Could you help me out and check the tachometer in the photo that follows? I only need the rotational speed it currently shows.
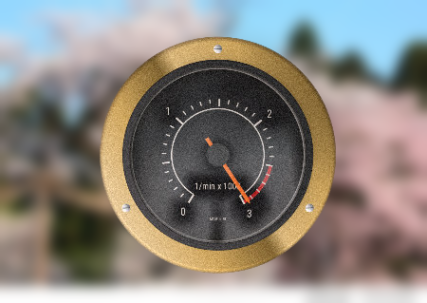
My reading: 2950 rpm
